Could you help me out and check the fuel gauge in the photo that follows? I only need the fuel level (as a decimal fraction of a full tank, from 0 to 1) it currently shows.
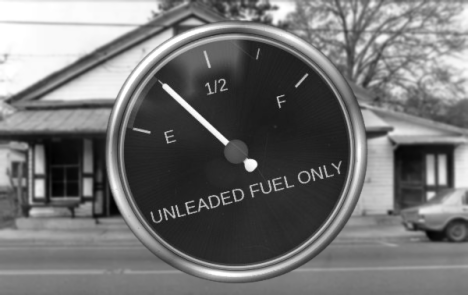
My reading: 0.25
